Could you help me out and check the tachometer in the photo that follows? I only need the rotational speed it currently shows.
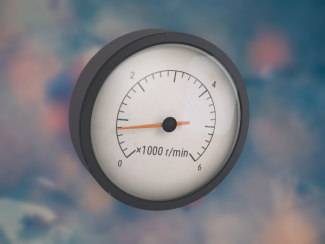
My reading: 800 rpm
